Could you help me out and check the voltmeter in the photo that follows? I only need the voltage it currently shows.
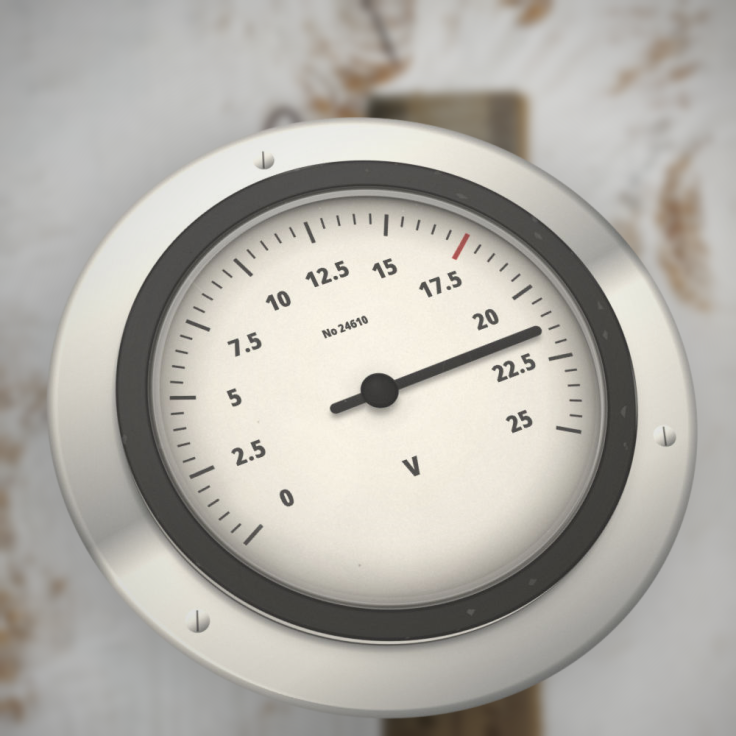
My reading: 21.5 V
